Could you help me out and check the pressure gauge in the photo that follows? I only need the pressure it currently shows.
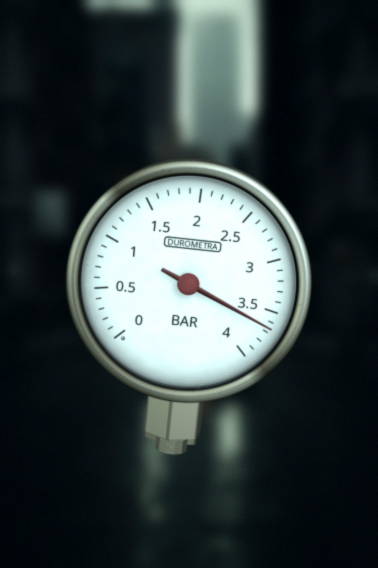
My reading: 3.65 bar
